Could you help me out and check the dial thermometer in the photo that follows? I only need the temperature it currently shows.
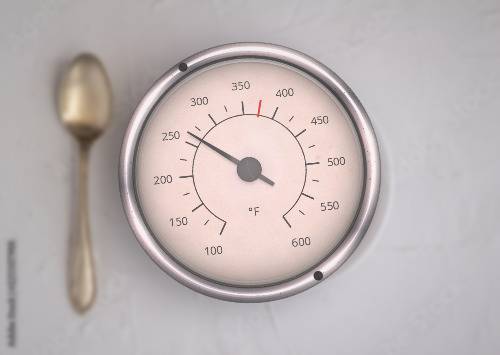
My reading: 262.5 °F
